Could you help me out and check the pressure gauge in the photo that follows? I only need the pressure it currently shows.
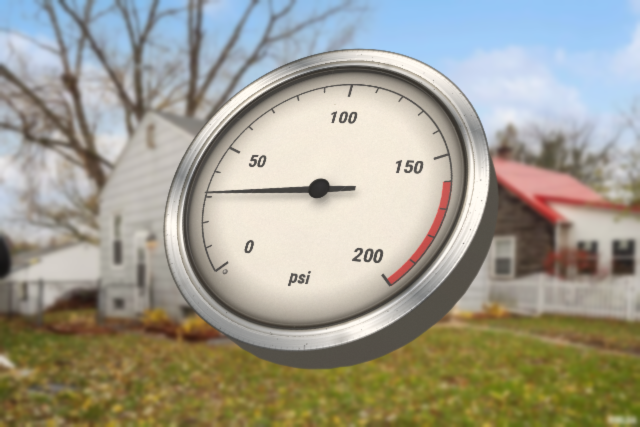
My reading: 30 psi
